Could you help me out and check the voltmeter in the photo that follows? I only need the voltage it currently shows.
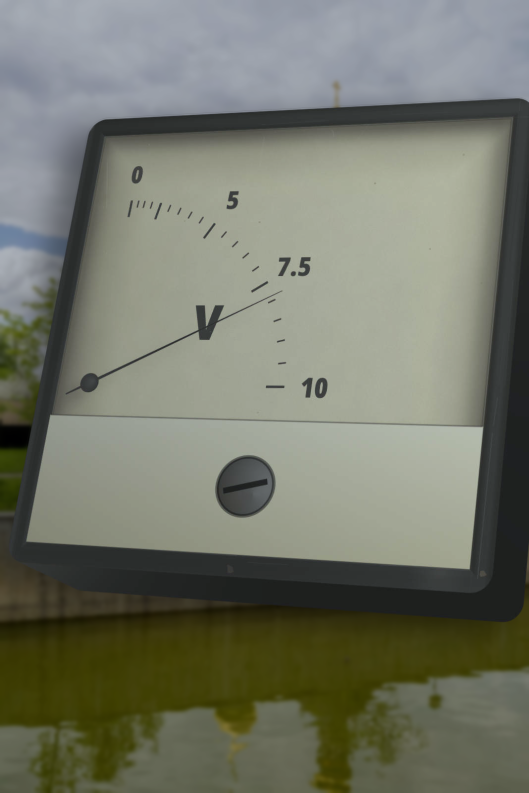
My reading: 8 V
